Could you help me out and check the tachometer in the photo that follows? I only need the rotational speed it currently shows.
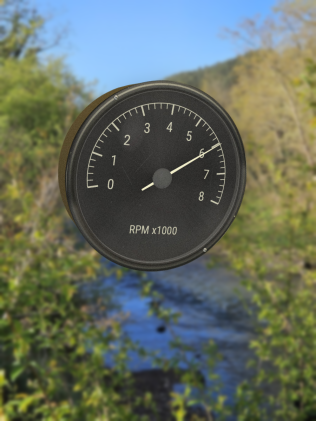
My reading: 6000 rpm
